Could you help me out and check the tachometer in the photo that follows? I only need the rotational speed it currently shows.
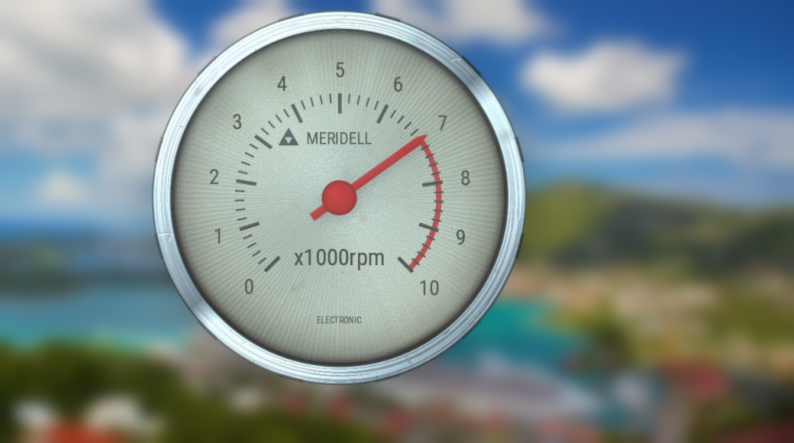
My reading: 7000 rpm
